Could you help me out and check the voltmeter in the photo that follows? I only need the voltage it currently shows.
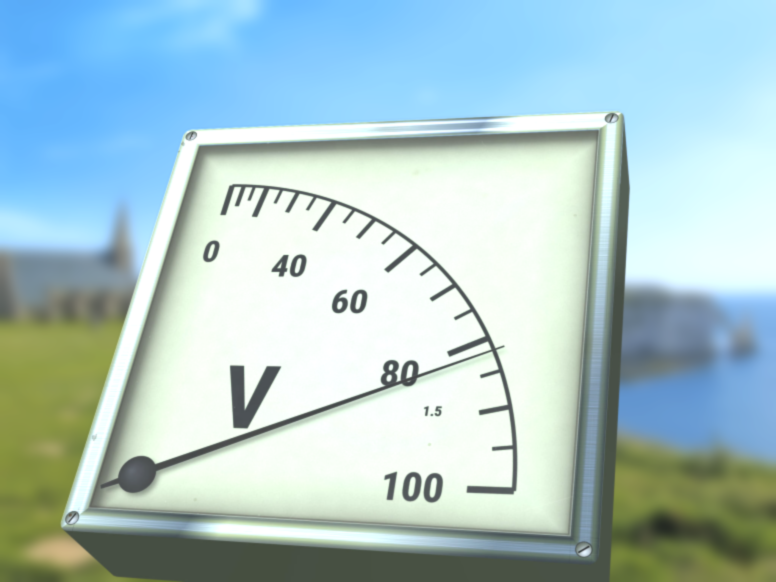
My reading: 82.5 V
